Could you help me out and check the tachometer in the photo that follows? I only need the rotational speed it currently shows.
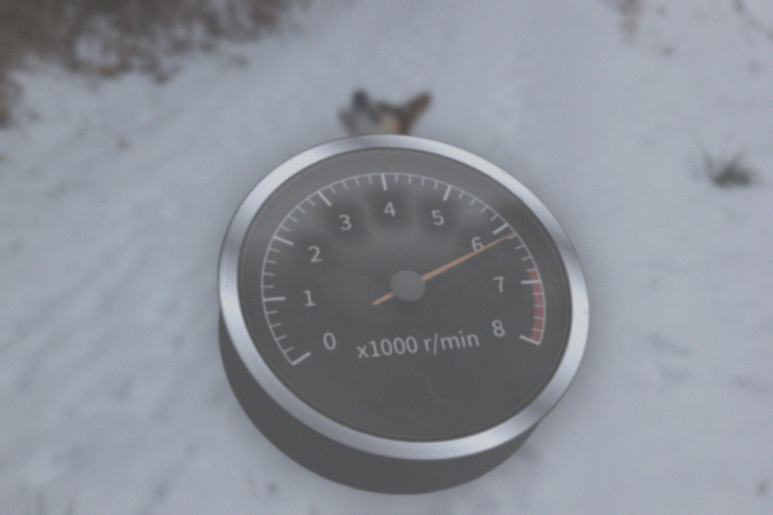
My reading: 6200 rpm
